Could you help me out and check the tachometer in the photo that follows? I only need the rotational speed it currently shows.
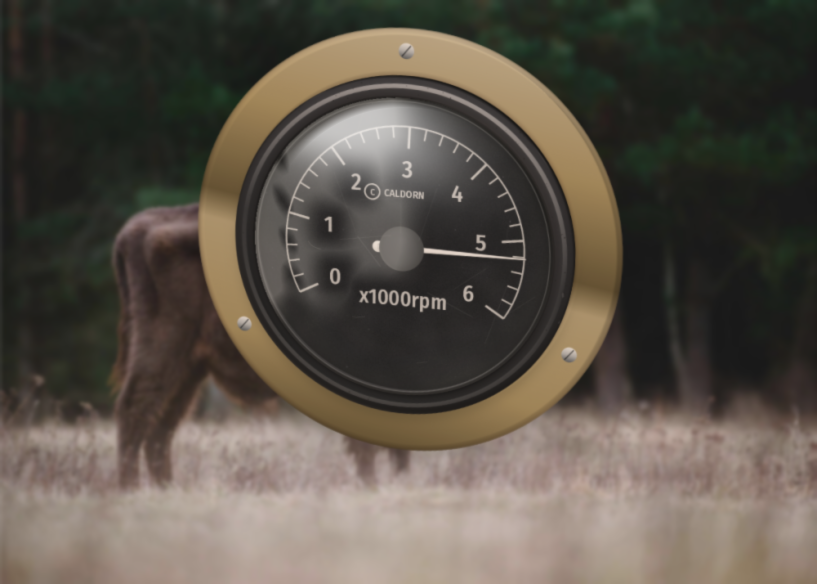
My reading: 5200 rpm
